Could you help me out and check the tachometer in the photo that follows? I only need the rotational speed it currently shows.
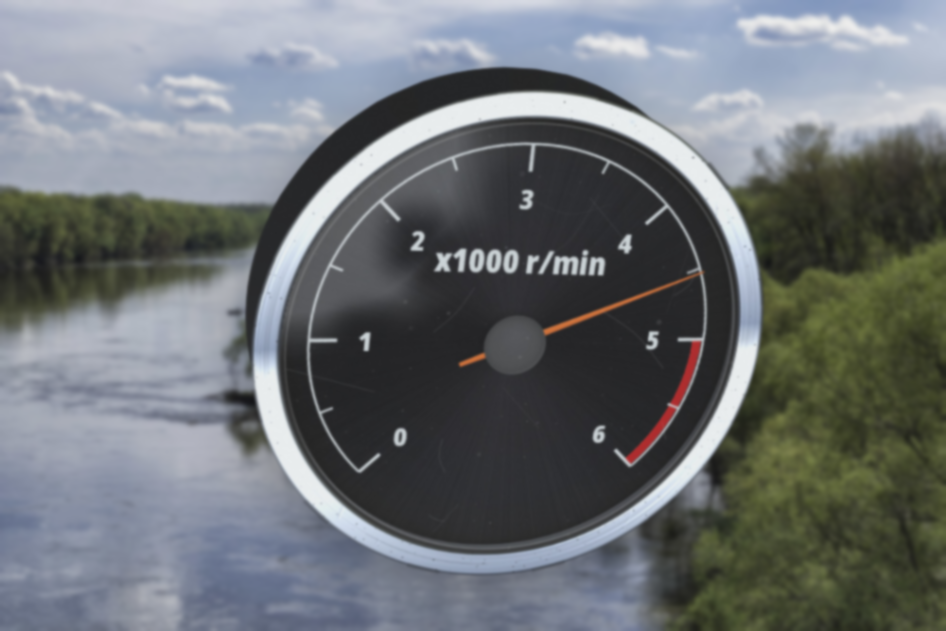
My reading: 4500 rpm
